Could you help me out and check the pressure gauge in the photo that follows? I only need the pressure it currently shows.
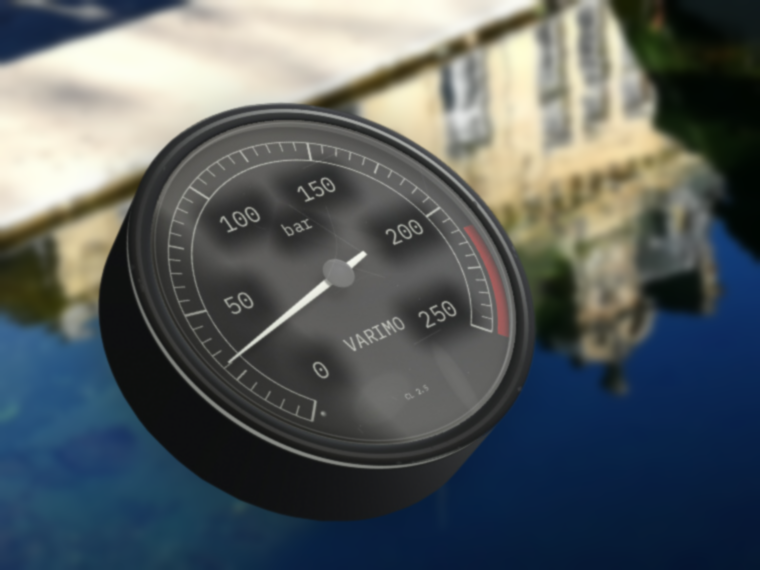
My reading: 30 bar
